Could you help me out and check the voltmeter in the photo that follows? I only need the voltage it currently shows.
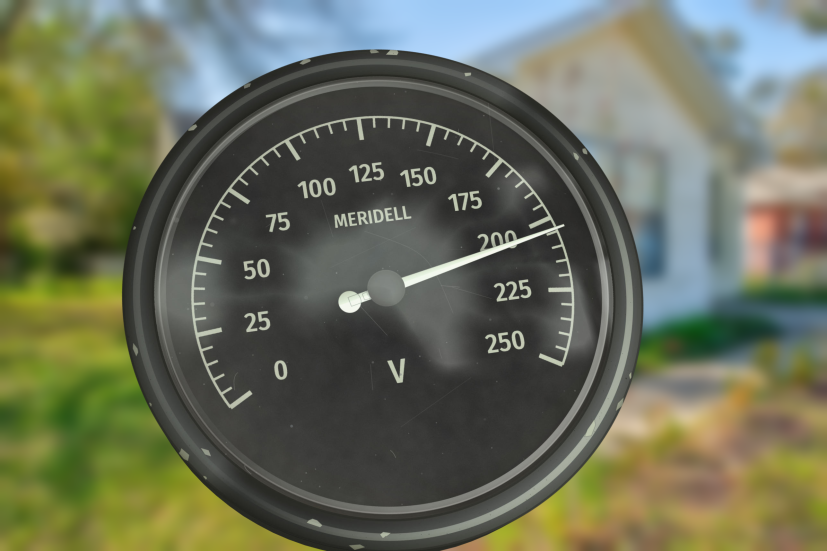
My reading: 205 V
